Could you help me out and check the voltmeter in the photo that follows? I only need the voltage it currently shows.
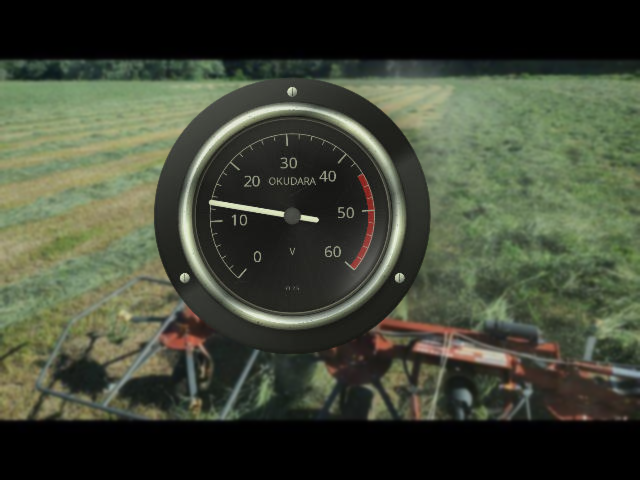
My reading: 13 V
